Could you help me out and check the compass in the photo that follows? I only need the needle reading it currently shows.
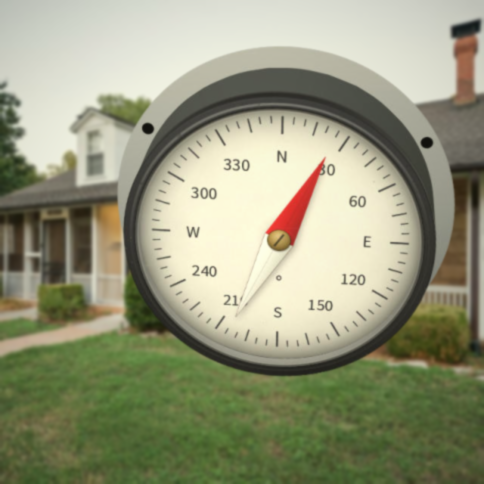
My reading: 25 °
